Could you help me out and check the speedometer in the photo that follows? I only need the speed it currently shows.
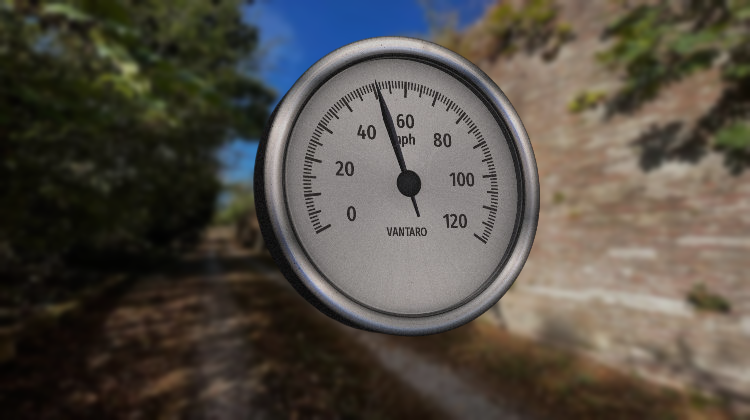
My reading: 50 mph
